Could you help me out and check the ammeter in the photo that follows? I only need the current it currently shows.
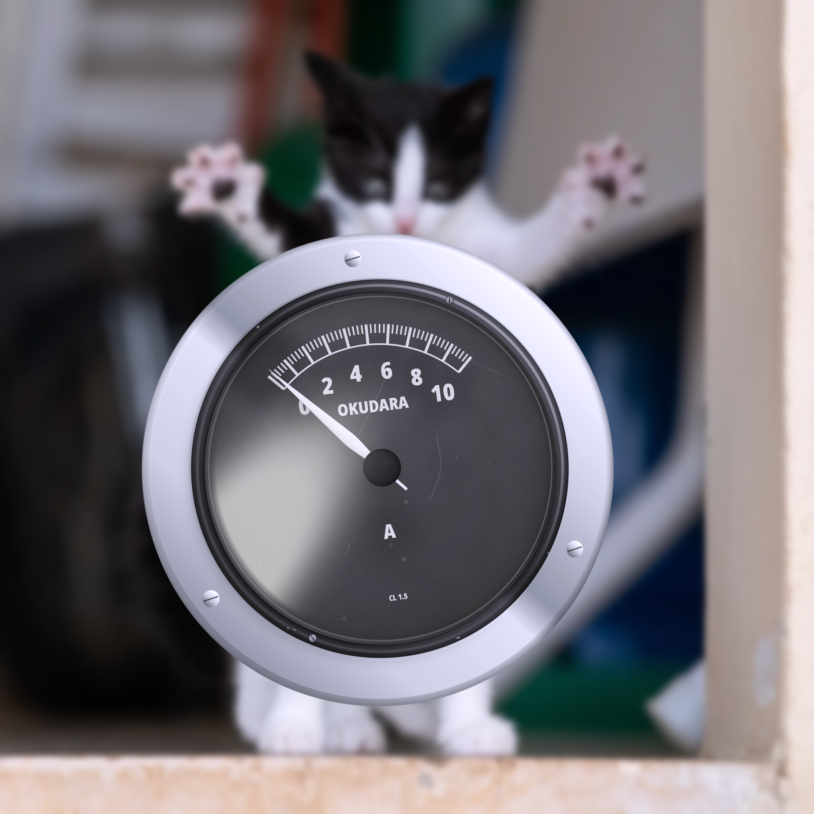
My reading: 0.2 A
